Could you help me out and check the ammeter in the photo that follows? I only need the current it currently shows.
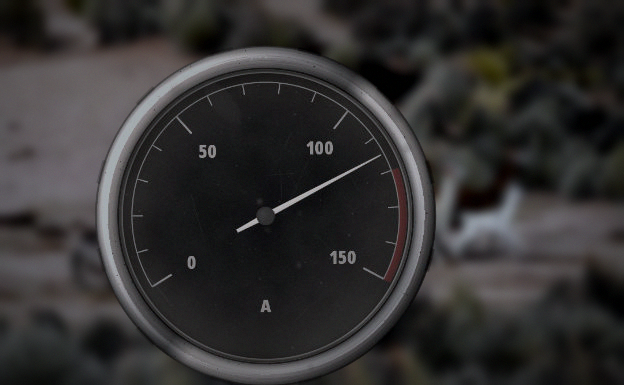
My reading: 115 A
